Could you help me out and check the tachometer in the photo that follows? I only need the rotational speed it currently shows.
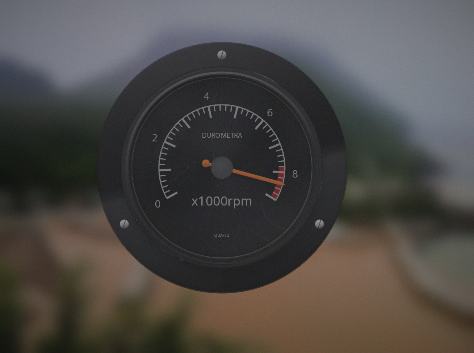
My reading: 8400 rpm
